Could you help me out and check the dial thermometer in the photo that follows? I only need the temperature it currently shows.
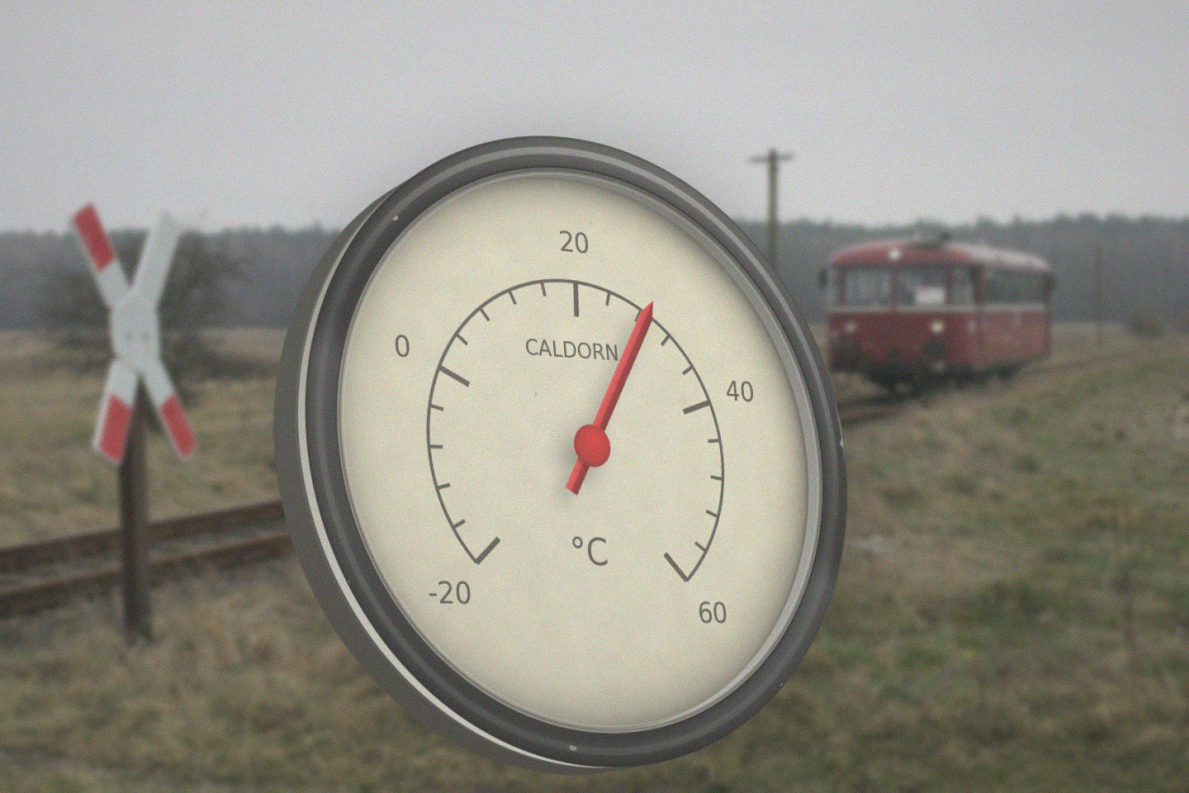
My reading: 28 °C
